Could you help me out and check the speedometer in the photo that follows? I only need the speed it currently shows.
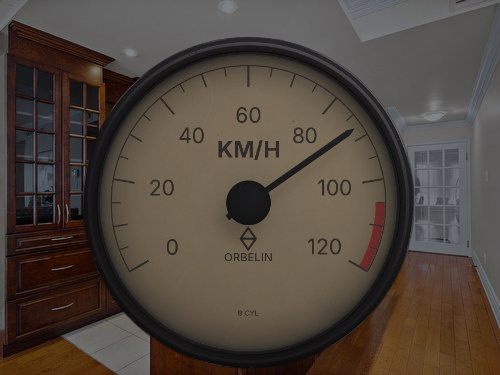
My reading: 87.5 km/h
